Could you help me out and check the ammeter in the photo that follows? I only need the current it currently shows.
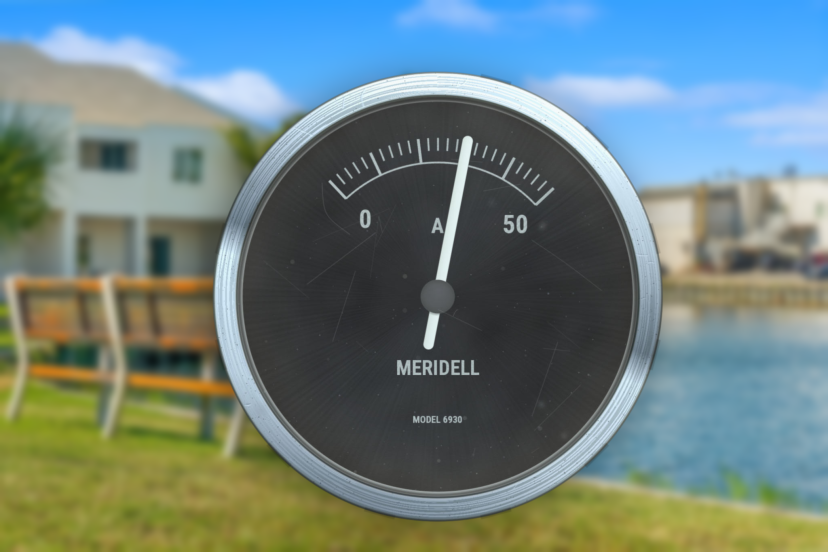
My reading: 30 A
